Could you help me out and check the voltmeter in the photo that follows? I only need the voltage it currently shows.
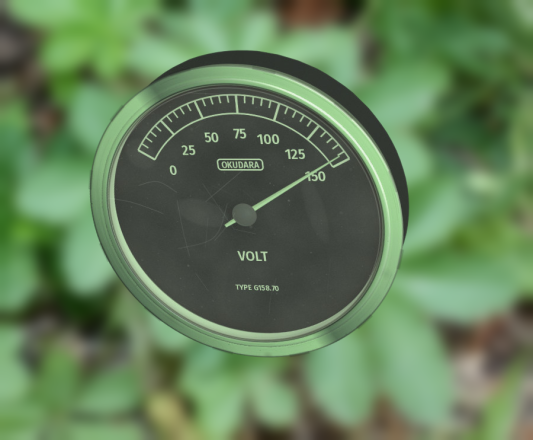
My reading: 145 V
